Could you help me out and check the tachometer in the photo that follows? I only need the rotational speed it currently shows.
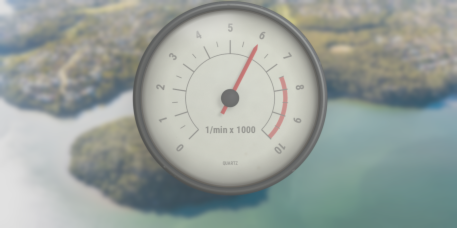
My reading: 6000 rpm
